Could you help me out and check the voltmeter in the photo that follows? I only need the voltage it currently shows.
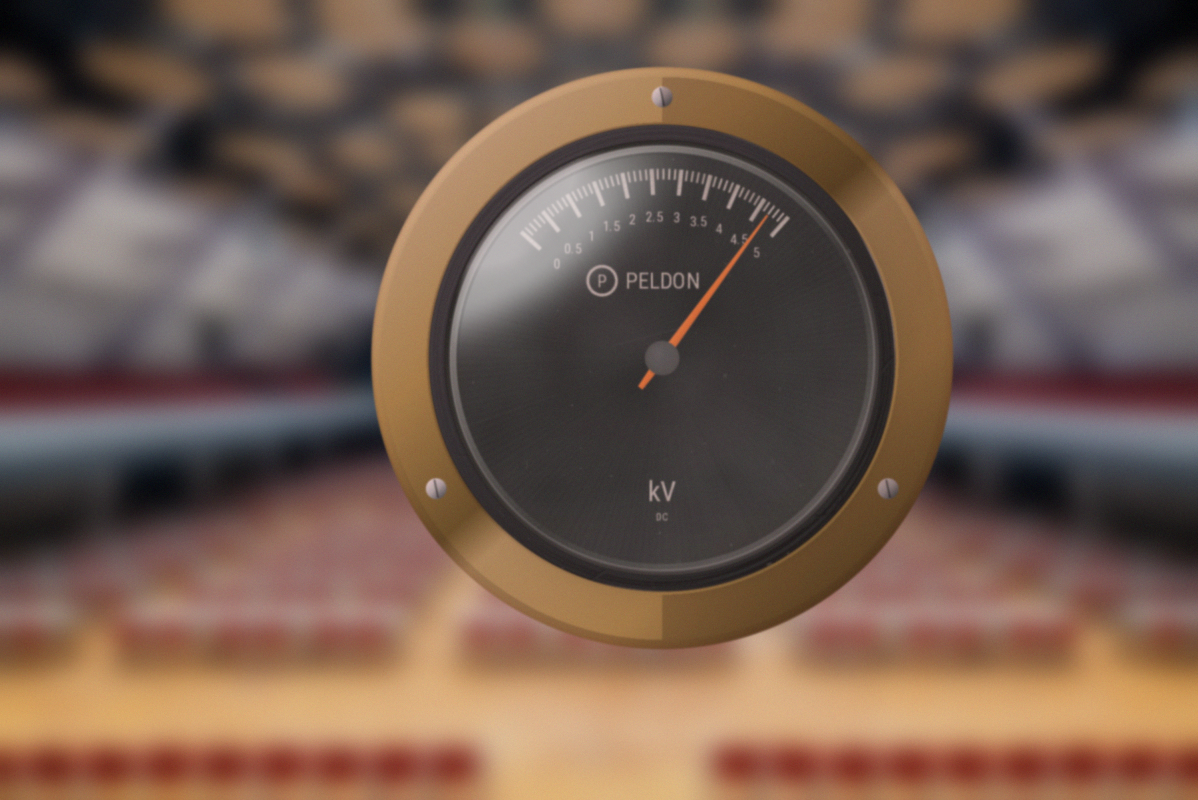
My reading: 4.7 kV
